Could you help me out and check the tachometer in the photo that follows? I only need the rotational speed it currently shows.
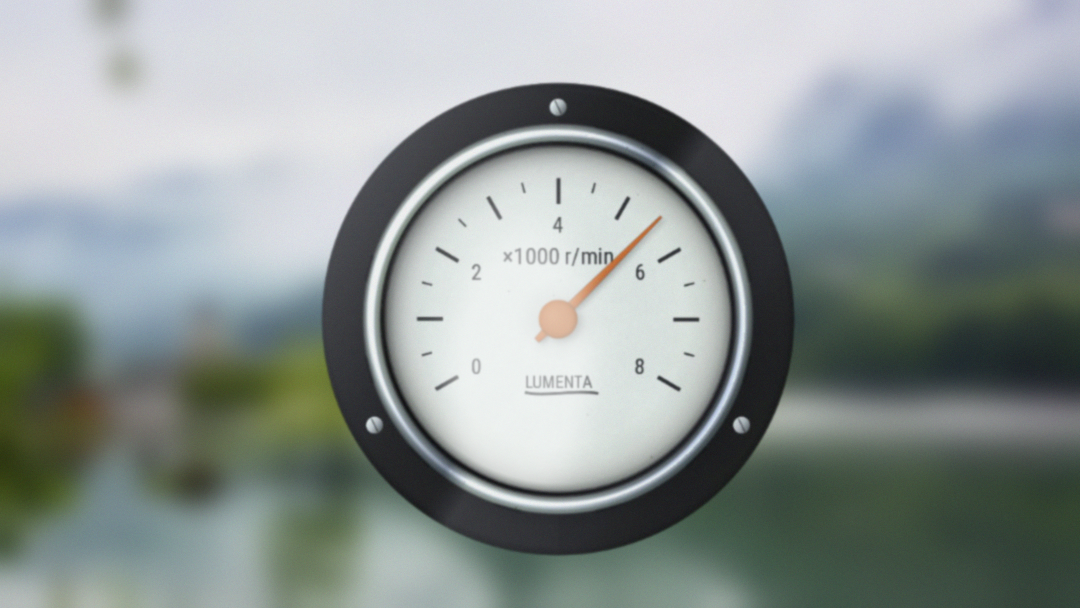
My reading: 5500 rpm
